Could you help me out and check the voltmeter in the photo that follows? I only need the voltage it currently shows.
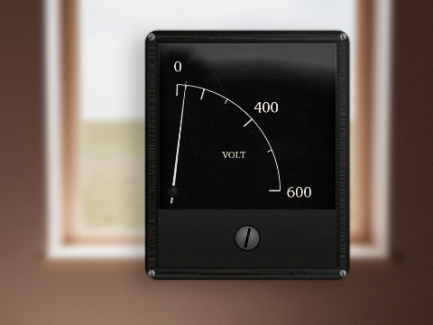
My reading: 100 V
